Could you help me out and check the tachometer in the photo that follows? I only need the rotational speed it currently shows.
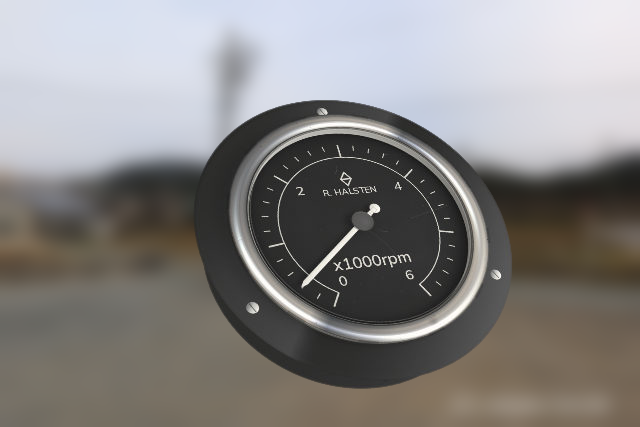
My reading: 400 rpm
